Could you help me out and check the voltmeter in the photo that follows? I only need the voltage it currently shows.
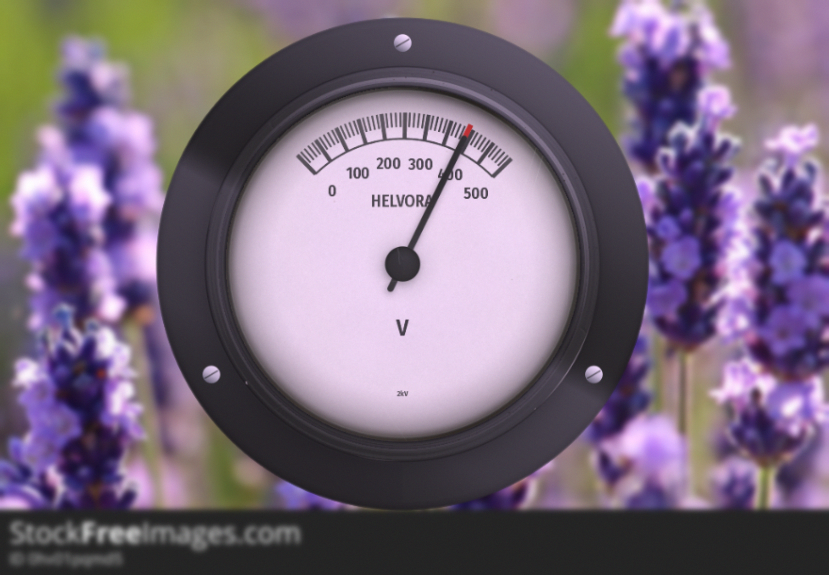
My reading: 390 V
